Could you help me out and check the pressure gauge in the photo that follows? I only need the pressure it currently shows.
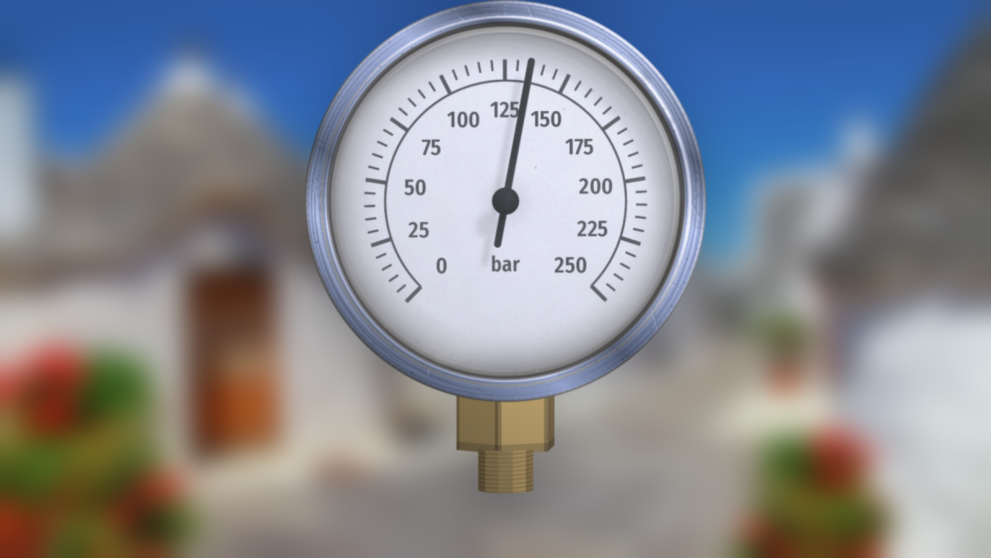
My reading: 135 bar
